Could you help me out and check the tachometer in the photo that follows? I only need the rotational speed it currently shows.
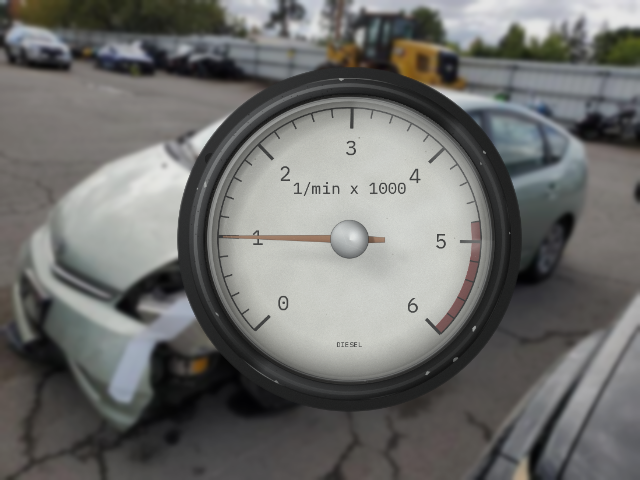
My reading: 1000 rpm
